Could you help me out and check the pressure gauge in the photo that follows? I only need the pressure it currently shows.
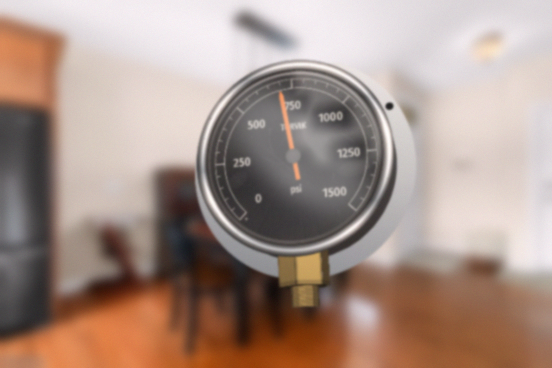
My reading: 700 psi
